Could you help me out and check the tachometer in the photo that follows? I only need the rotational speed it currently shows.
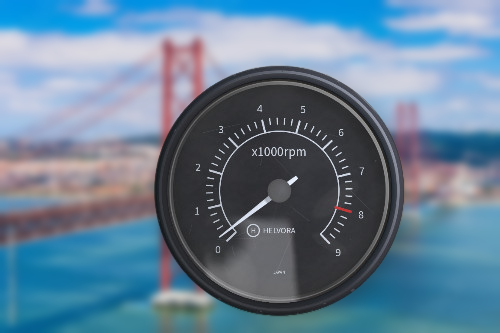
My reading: 200 rpm
